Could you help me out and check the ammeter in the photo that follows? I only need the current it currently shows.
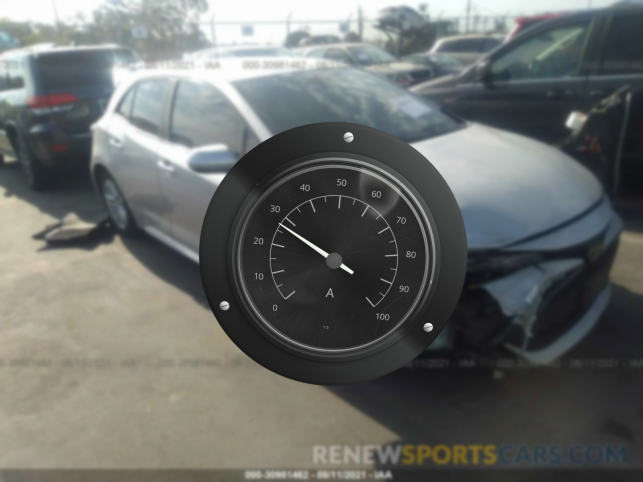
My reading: 27.5 A
